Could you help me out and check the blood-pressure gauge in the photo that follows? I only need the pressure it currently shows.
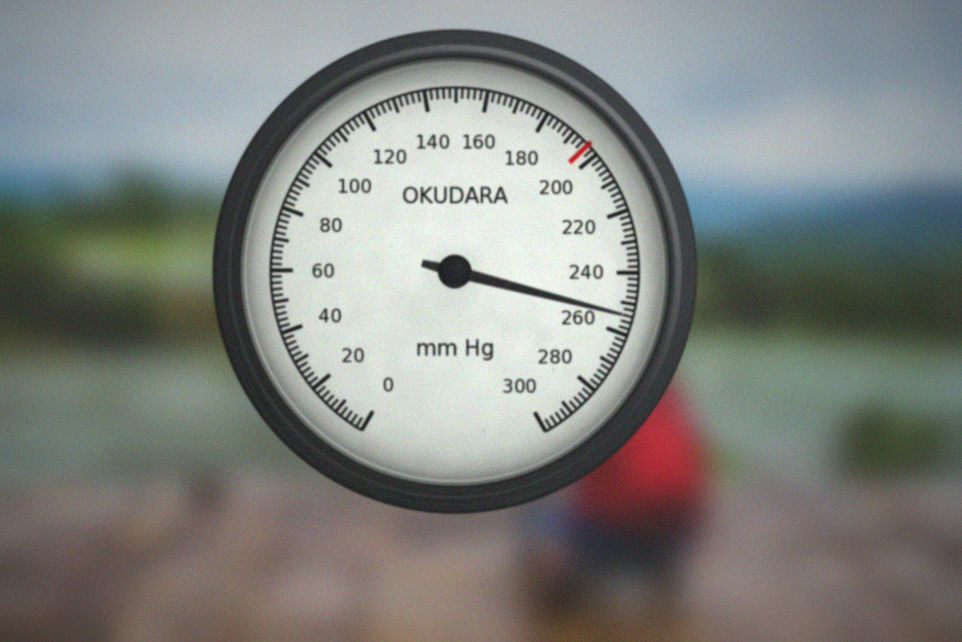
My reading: 254 mmHg
